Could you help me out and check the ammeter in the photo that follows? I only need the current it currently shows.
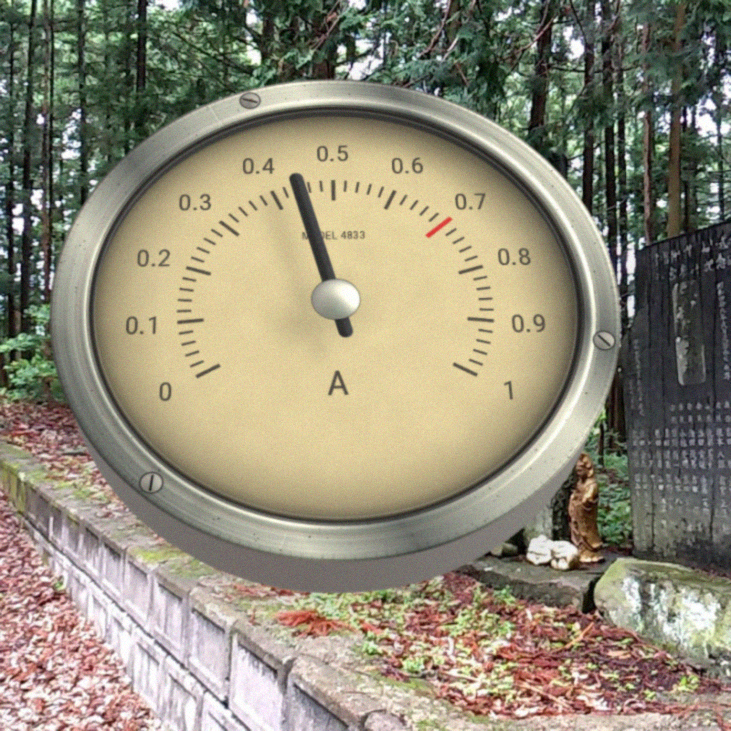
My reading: 0.44 A
